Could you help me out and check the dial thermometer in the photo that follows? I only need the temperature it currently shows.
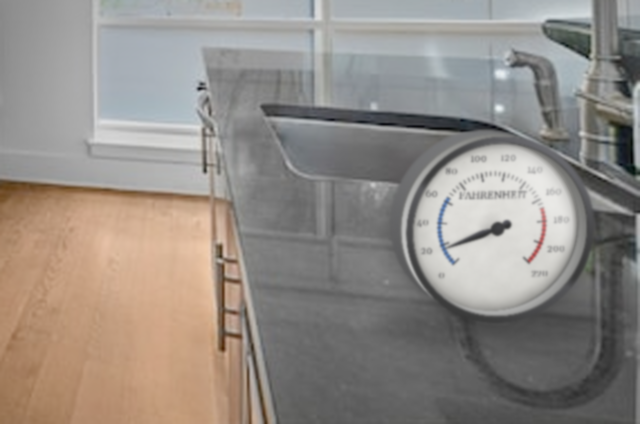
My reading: 20 °F
